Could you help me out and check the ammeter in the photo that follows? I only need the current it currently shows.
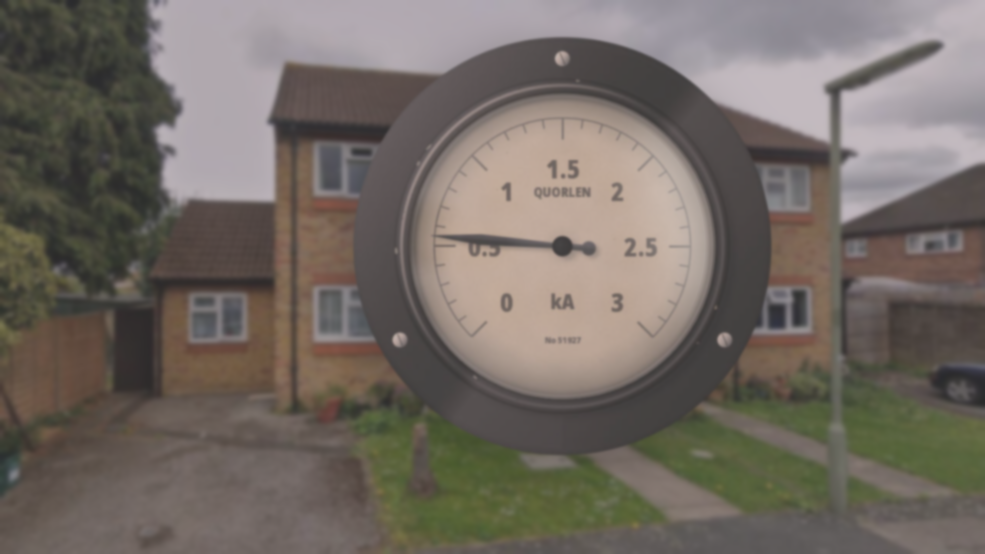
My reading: 0.55 kA
